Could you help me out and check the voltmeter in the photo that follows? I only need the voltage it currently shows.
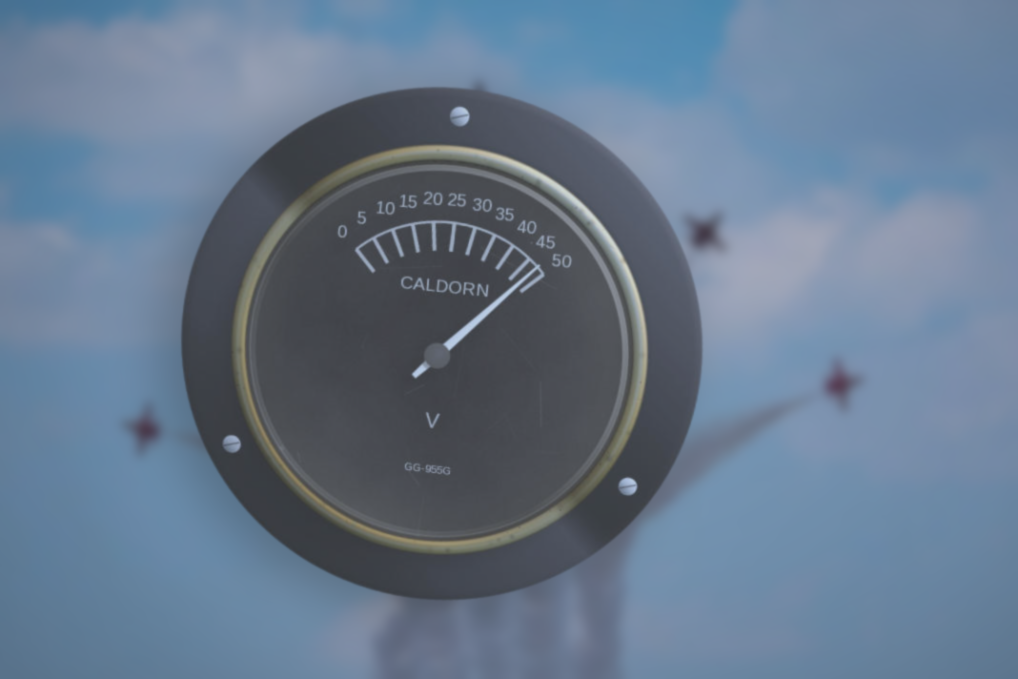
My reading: 47.5 V
